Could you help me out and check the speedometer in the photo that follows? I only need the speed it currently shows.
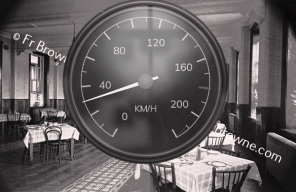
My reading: 30 km/h
